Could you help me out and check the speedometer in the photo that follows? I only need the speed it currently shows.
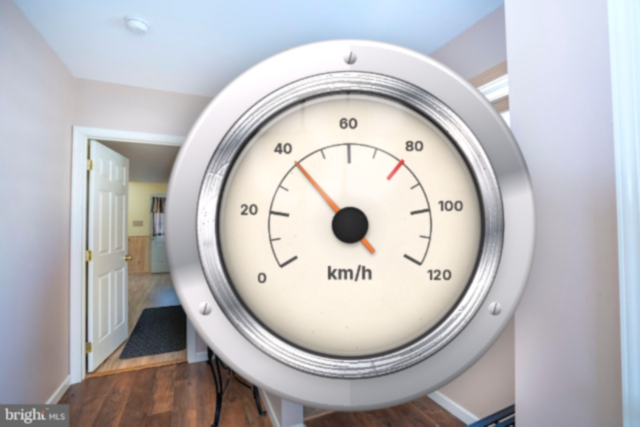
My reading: 40 km/h
